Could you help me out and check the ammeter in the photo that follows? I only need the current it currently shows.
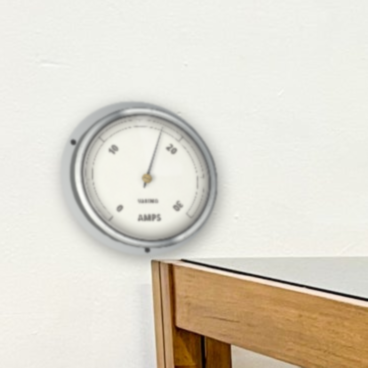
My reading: 17.5 A
